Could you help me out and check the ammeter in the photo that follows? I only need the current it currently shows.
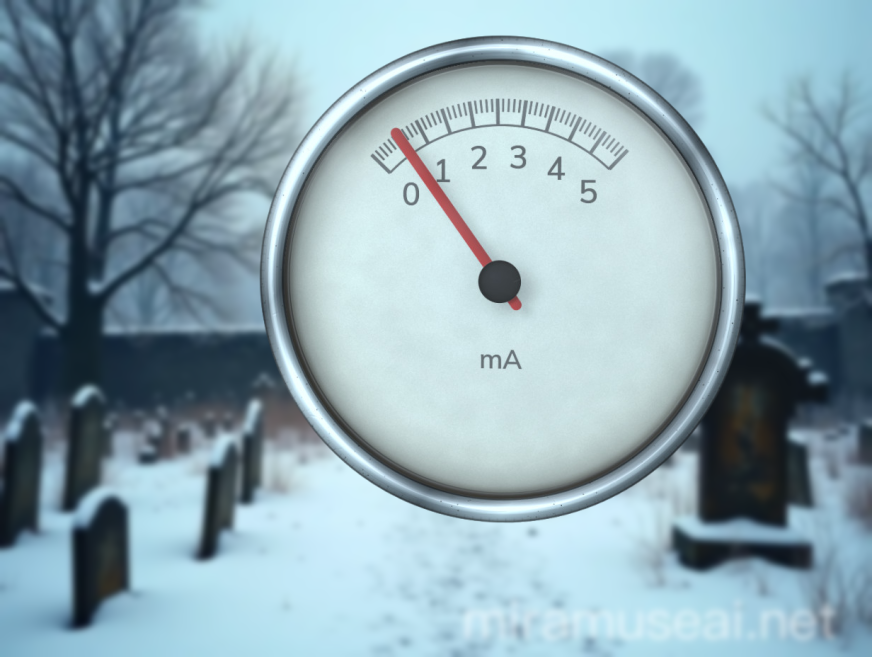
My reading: 0.6 mA
